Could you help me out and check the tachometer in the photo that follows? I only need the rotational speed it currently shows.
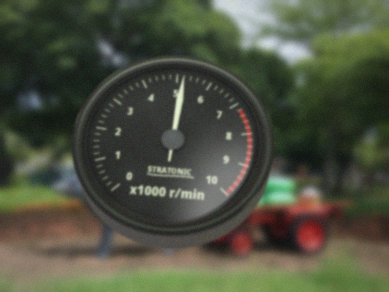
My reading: 5200 rpm
